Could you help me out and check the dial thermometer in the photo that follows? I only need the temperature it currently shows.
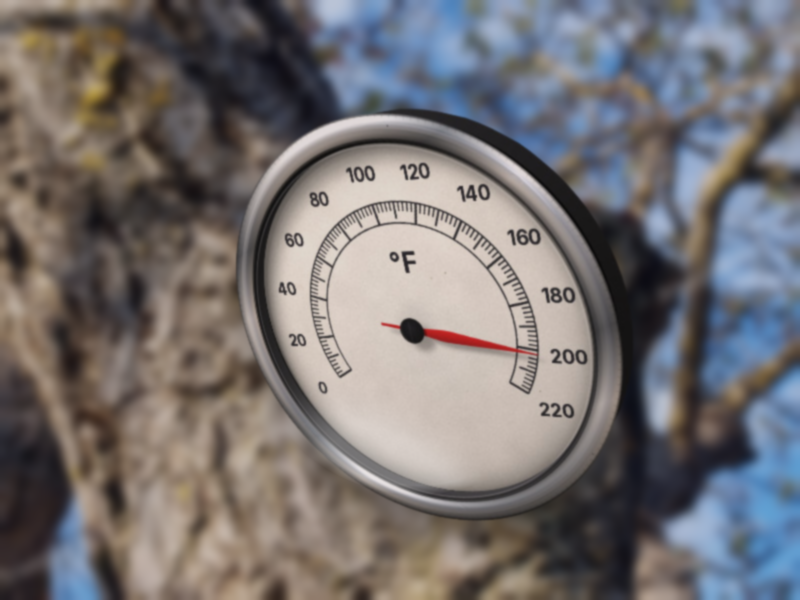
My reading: 200 °F
